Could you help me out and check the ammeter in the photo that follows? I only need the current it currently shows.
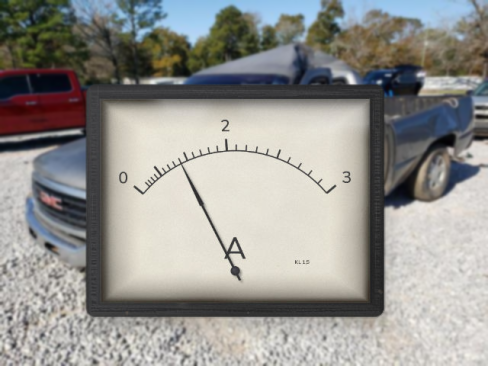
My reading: 1.4 A
